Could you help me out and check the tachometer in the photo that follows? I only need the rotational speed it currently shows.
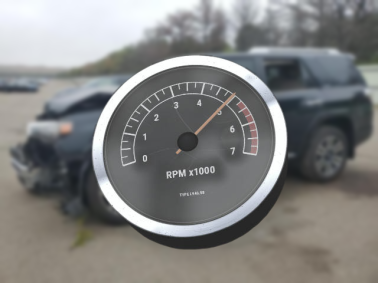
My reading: 5000 rpm
